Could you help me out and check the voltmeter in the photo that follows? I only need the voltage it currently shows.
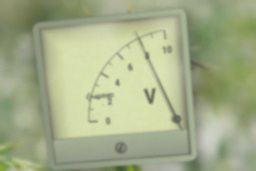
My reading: 8 V
